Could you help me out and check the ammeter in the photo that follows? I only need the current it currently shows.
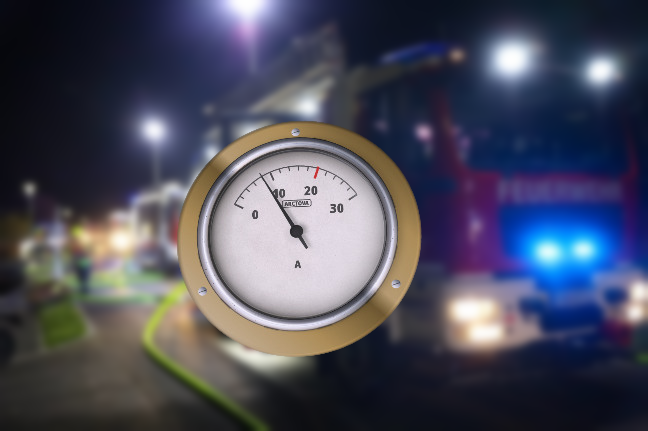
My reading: 8 A
